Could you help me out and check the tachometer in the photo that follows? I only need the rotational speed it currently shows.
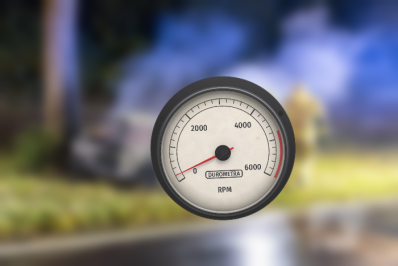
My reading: 200 rpm
